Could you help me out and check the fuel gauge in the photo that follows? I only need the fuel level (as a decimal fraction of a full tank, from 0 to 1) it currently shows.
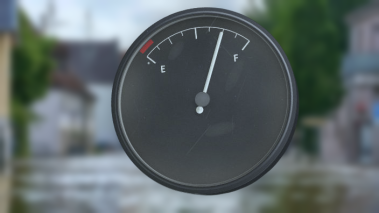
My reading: 0.75
